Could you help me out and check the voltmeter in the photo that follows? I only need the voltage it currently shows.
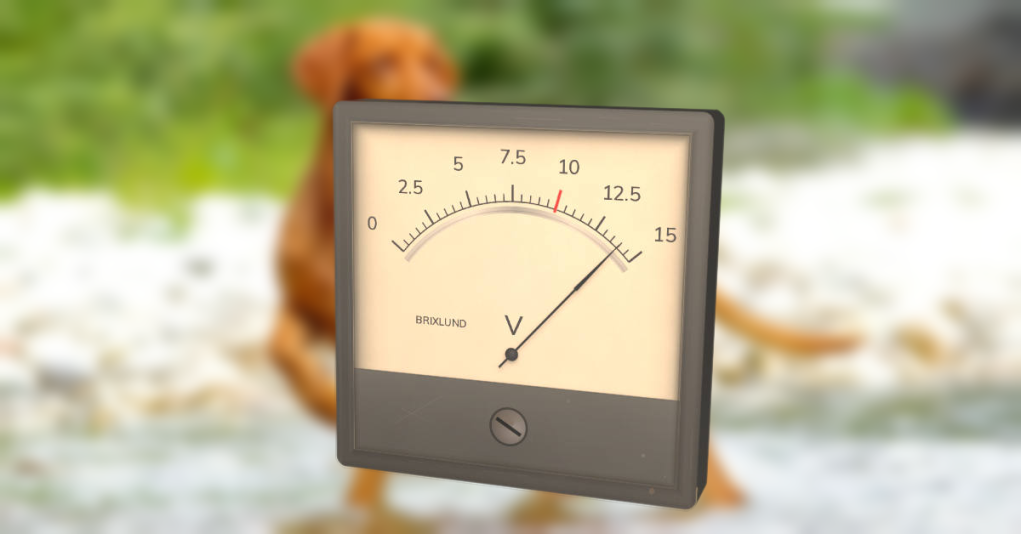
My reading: 14 V
